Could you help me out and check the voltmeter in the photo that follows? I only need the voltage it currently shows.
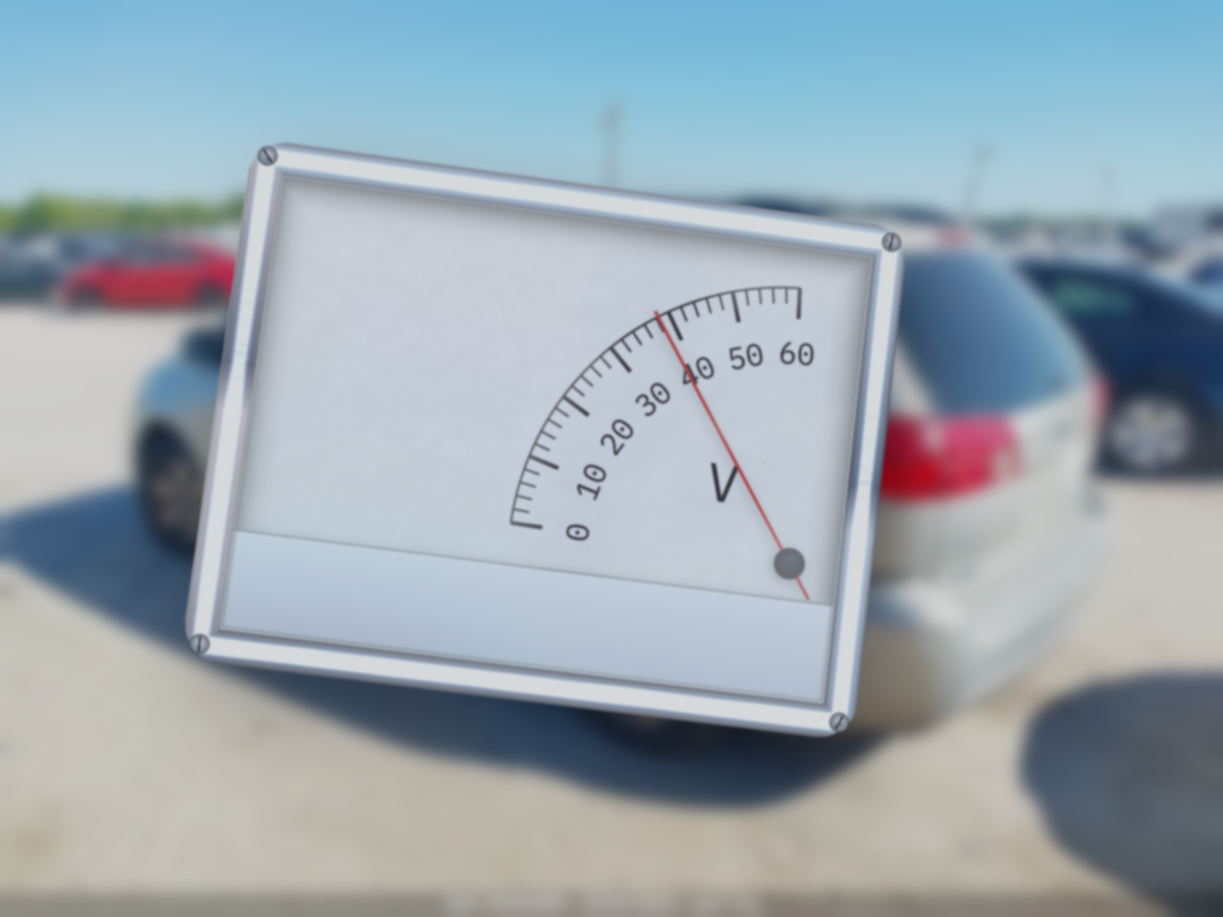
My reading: 38 V
